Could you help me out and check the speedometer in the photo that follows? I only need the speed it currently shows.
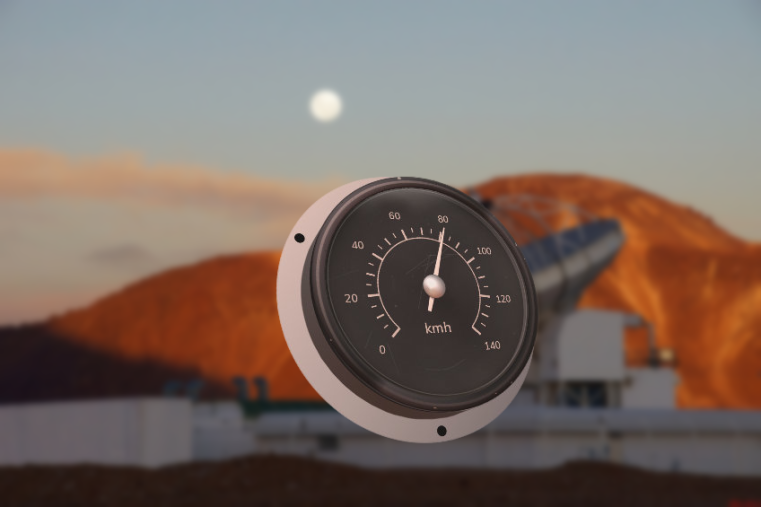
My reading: 80 km/h
